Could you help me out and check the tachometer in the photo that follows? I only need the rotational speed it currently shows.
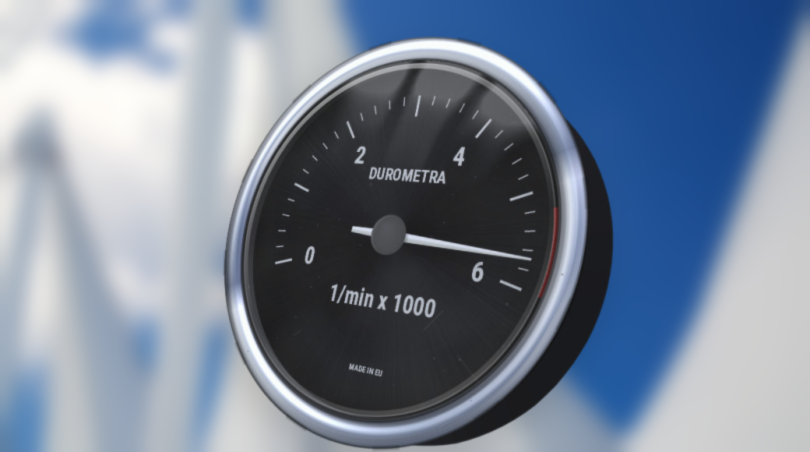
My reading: 5700 rpm
